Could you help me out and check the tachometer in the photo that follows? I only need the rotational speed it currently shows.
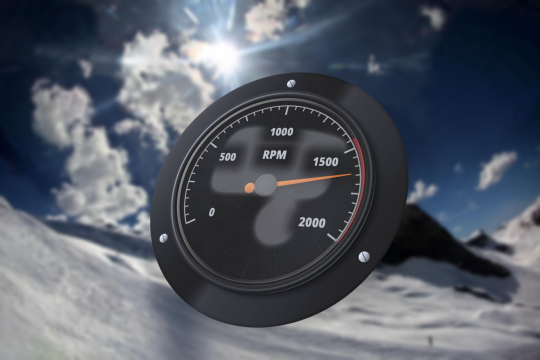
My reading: 1650 rpm
